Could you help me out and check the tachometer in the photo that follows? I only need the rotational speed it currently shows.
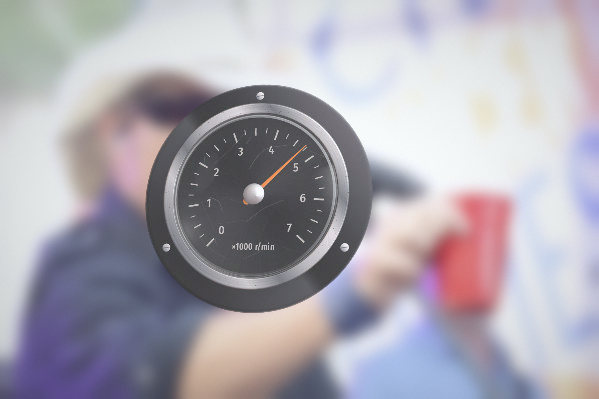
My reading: 4750 rpm
